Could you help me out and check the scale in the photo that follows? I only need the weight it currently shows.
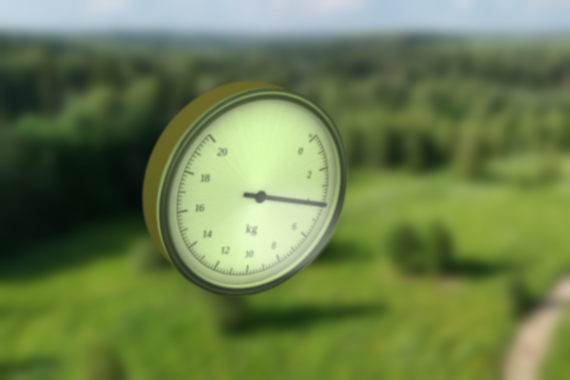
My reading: 4 kg
